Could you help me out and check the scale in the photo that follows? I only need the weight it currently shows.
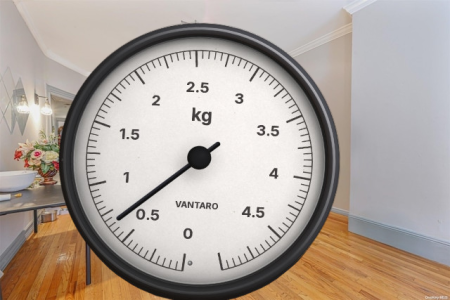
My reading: 0.65 kg
